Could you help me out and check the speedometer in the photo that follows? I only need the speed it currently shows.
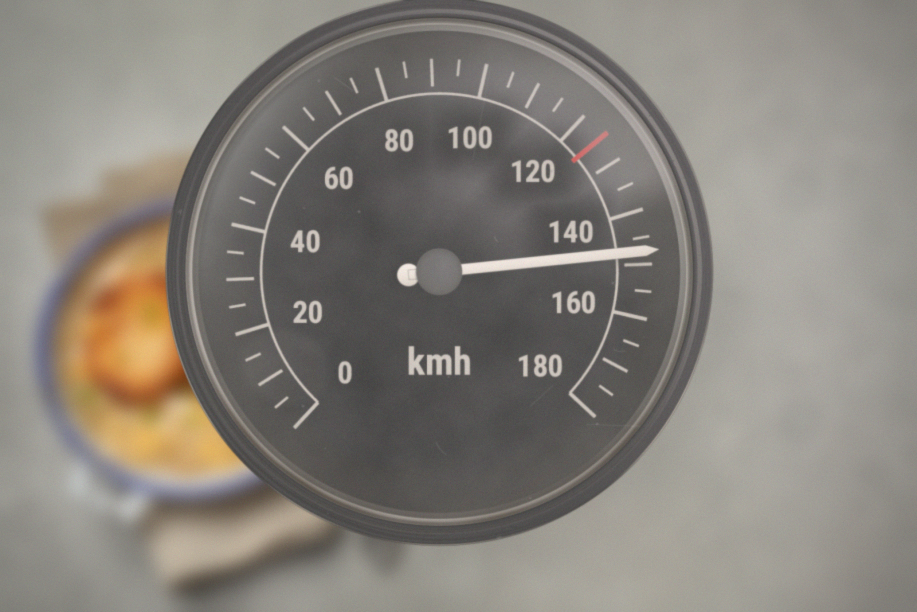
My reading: 147.5 km/h
